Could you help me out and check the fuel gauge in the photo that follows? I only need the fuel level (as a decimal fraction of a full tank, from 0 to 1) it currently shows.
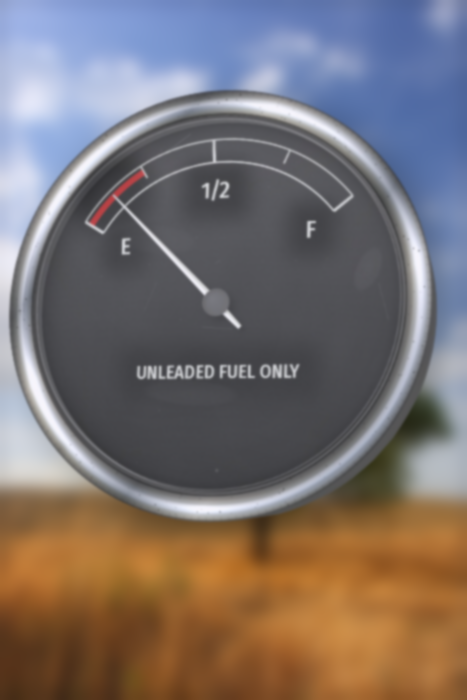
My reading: 0.125
